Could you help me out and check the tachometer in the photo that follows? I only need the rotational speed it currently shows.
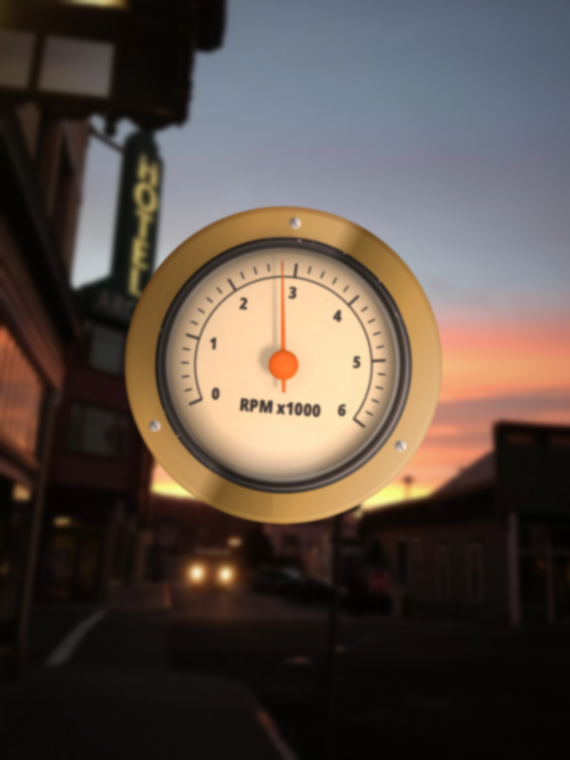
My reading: 2800 rpm
